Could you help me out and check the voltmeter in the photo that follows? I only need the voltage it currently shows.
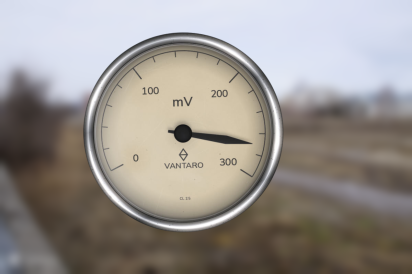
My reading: 270 mV
